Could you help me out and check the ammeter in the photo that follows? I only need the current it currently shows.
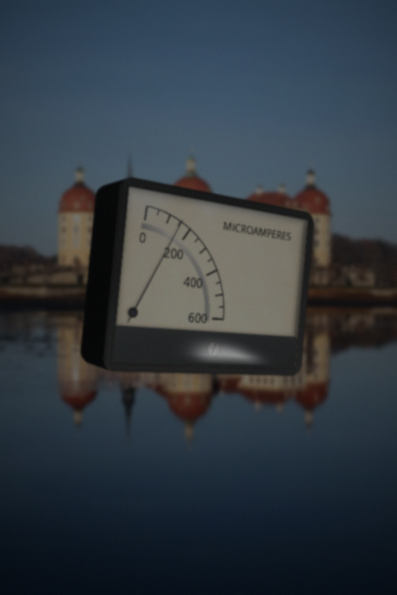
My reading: 150 µA
